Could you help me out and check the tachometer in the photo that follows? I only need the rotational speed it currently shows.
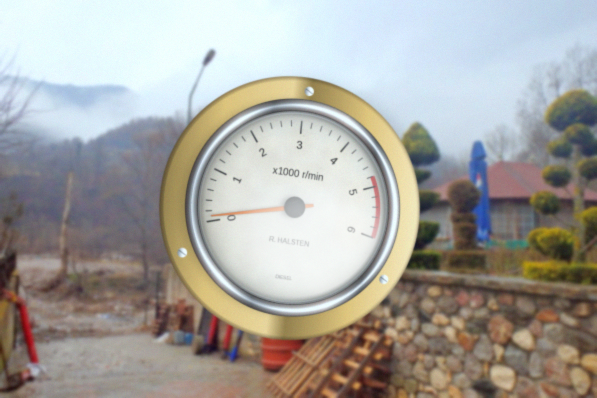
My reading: 100 rpm
